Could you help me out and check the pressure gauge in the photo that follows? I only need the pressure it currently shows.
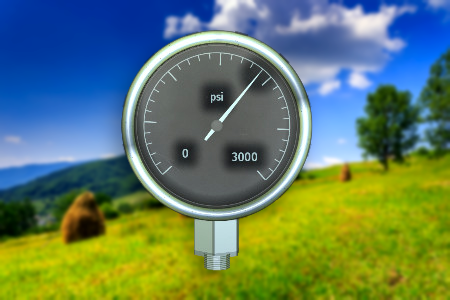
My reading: 1900 psi
